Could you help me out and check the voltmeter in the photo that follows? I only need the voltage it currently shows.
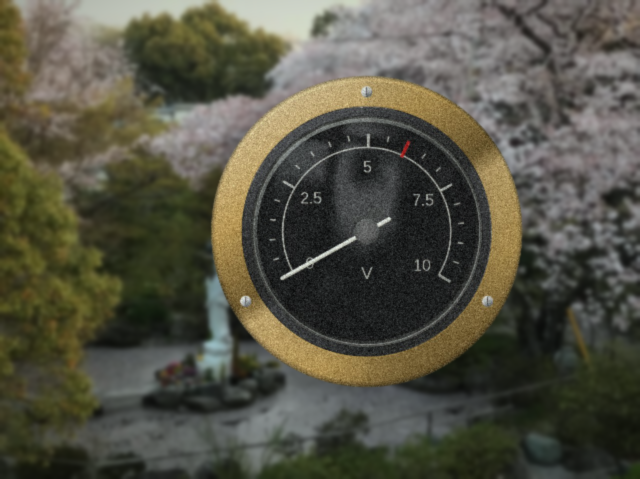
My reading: 0 V
